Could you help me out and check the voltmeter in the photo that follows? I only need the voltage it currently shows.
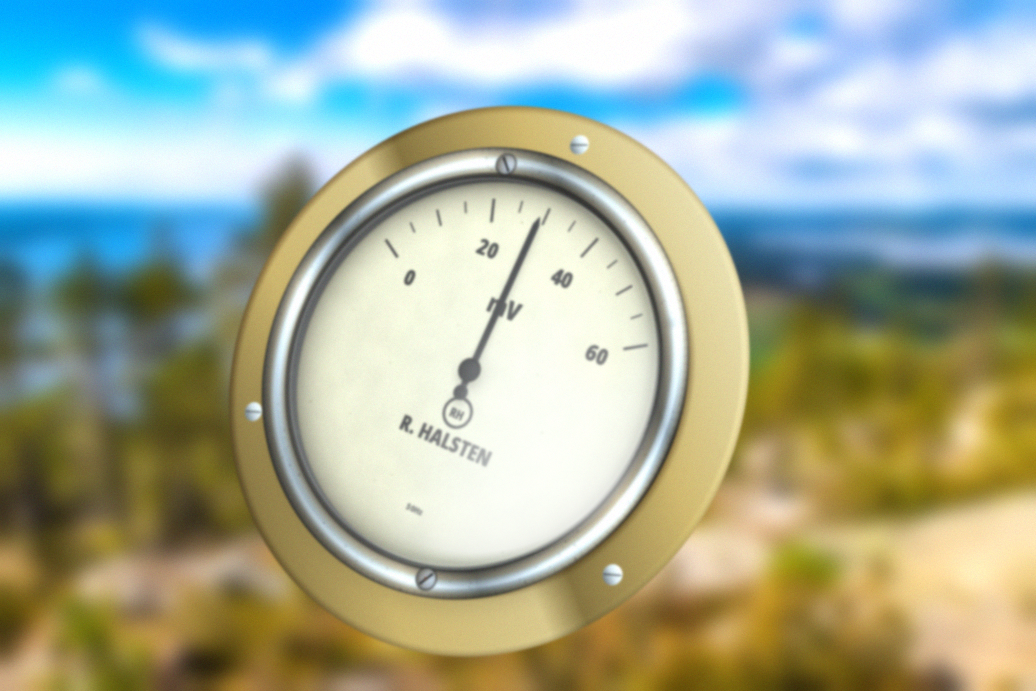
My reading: 30 mV
